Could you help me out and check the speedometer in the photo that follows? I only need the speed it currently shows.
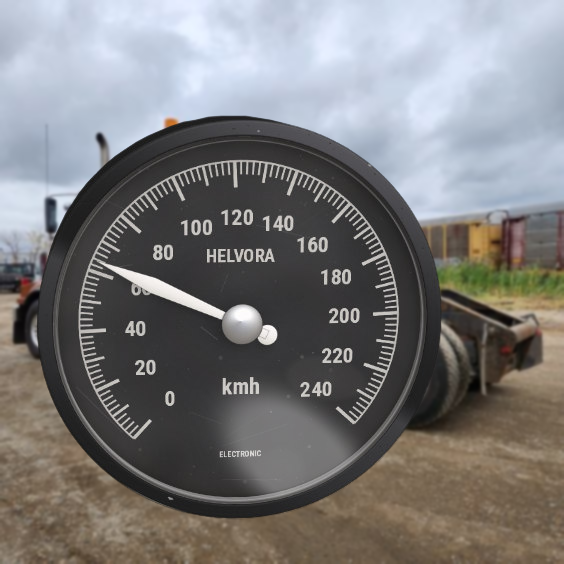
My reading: 64 km/h
